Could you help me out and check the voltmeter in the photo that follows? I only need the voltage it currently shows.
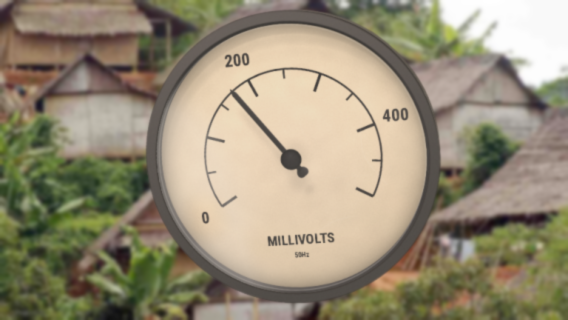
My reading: 175 mV
